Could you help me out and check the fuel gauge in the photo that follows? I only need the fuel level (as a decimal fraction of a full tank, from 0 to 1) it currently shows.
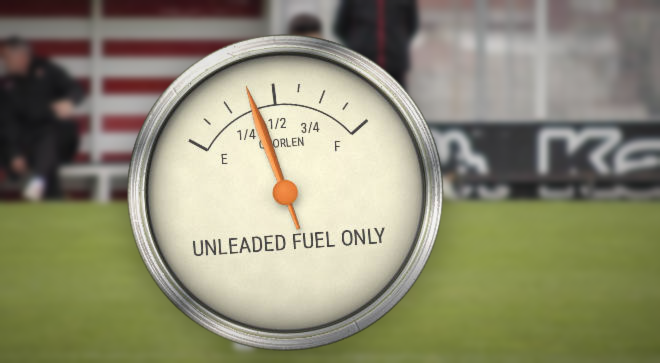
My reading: 0.375
